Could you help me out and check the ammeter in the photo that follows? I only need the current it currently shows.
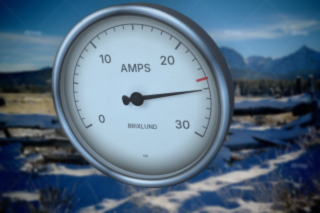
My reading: 25 A
